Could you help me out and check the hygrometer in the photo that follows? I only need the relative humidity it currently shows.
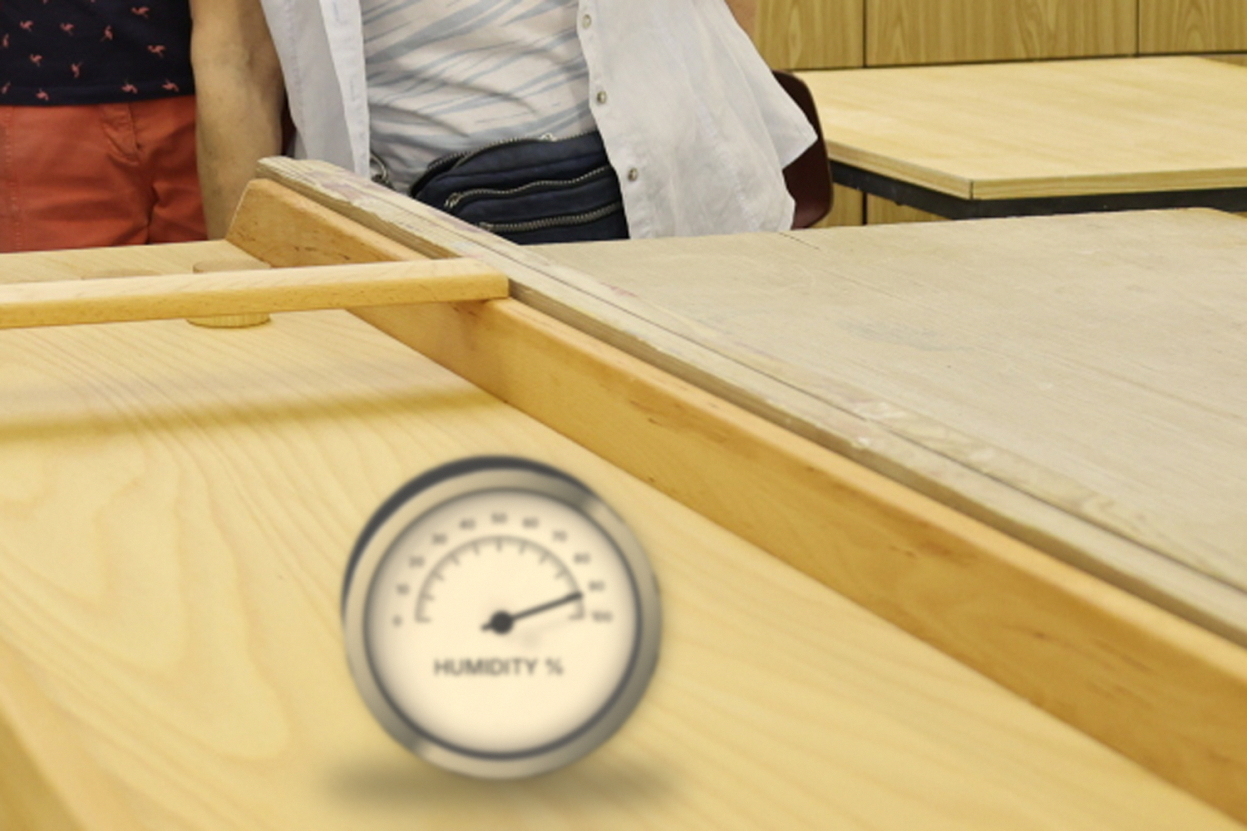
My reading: 90 %
